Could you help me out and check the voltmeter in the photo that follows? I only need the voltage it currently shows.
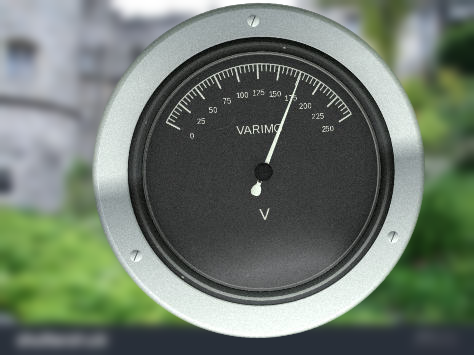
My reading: 175 V
